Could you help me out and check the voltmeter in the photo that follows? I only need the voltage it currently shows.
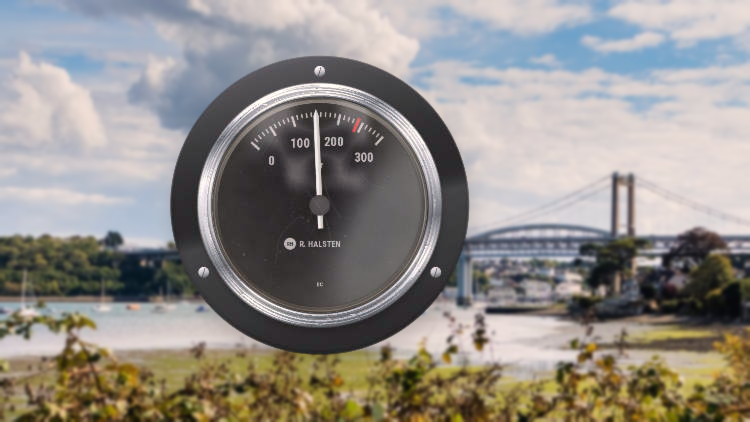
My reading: 150 V
